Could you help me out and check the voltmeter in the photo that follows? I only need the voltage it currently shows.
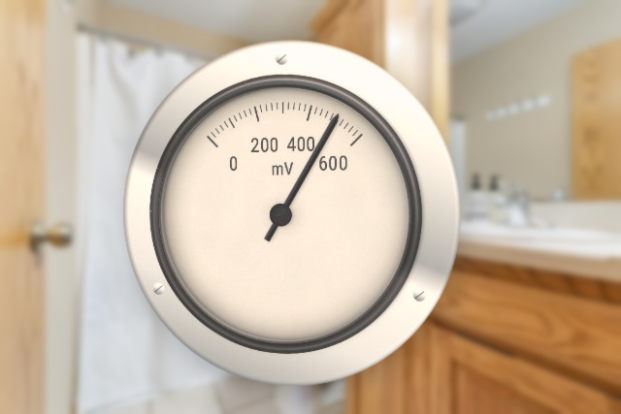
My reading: 500 mV
